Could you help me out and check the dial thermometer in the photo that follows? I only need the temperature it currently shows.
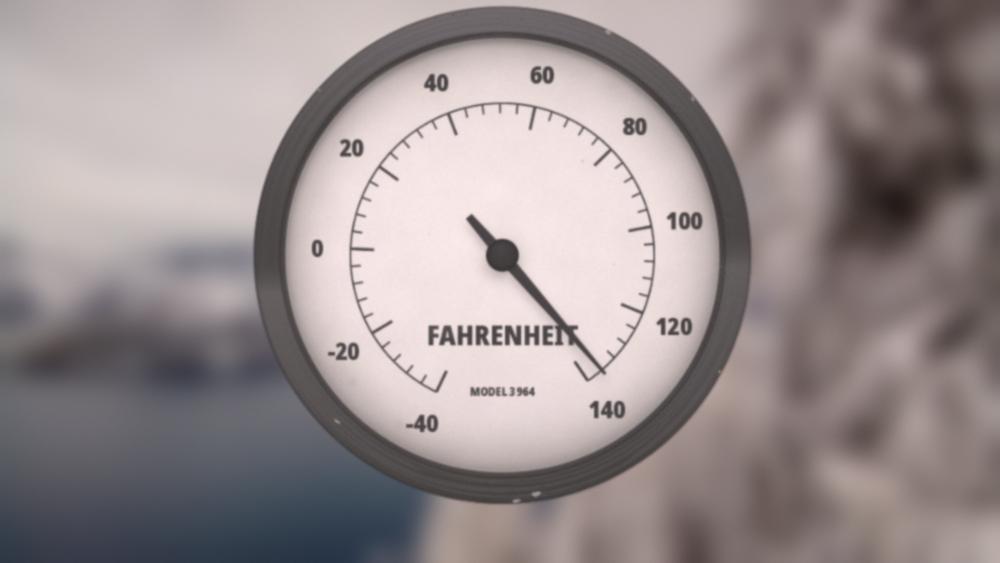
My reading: 136 °F
